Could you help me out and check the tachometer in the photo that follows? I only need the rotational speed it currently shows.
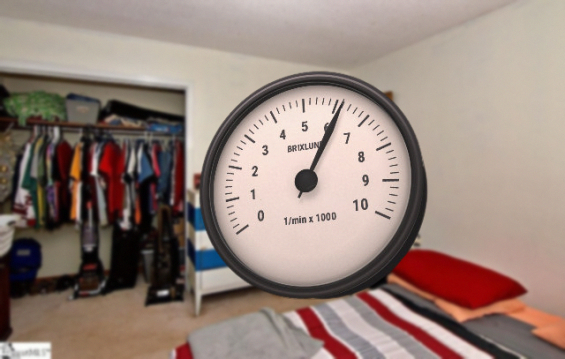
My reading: 6200 rpm
